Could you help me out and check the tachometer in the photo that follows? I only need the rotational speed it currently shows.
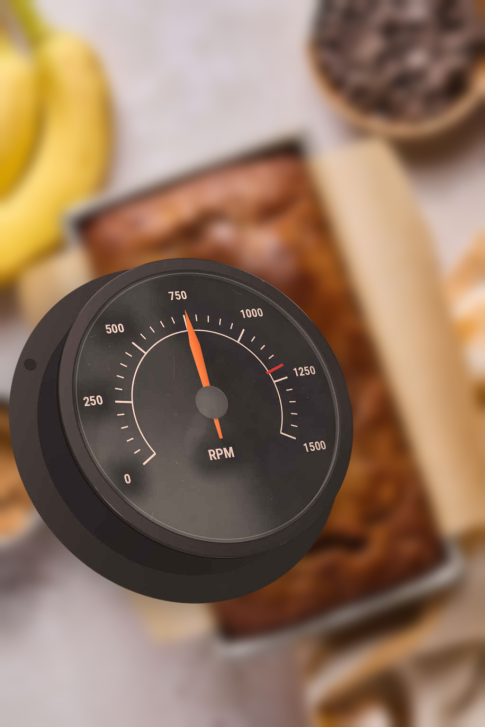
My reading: 750 rpm
